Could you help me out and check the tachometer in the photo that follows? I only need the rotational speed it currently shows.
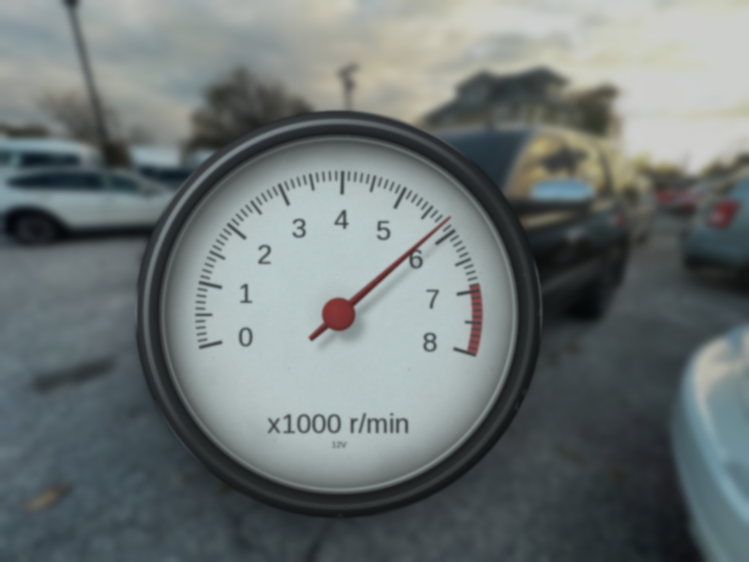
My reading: 5800 rpm
